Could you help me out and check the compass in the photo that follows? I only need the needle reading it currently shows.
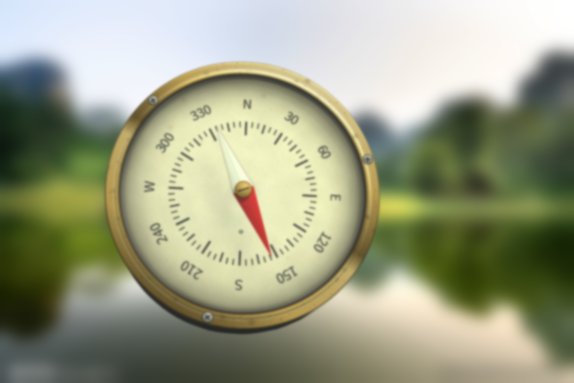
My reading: 155 °
